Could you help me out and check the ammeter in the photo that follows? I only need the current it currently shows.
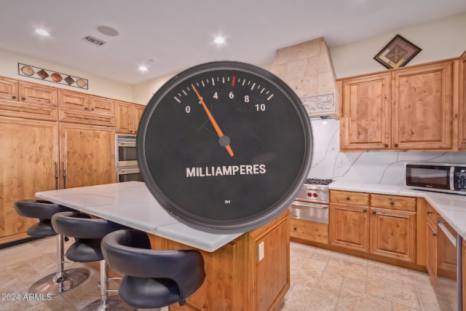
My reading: 2 mA
